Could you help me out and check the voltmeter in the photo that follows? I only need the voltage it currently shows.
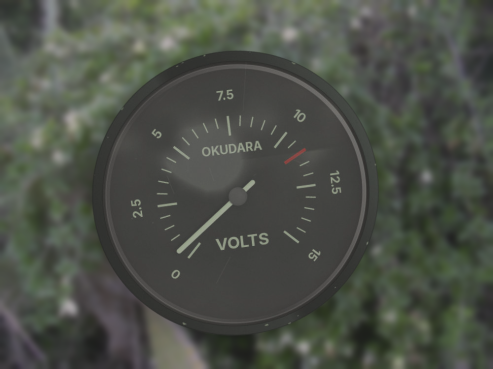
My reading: 0.5 V
